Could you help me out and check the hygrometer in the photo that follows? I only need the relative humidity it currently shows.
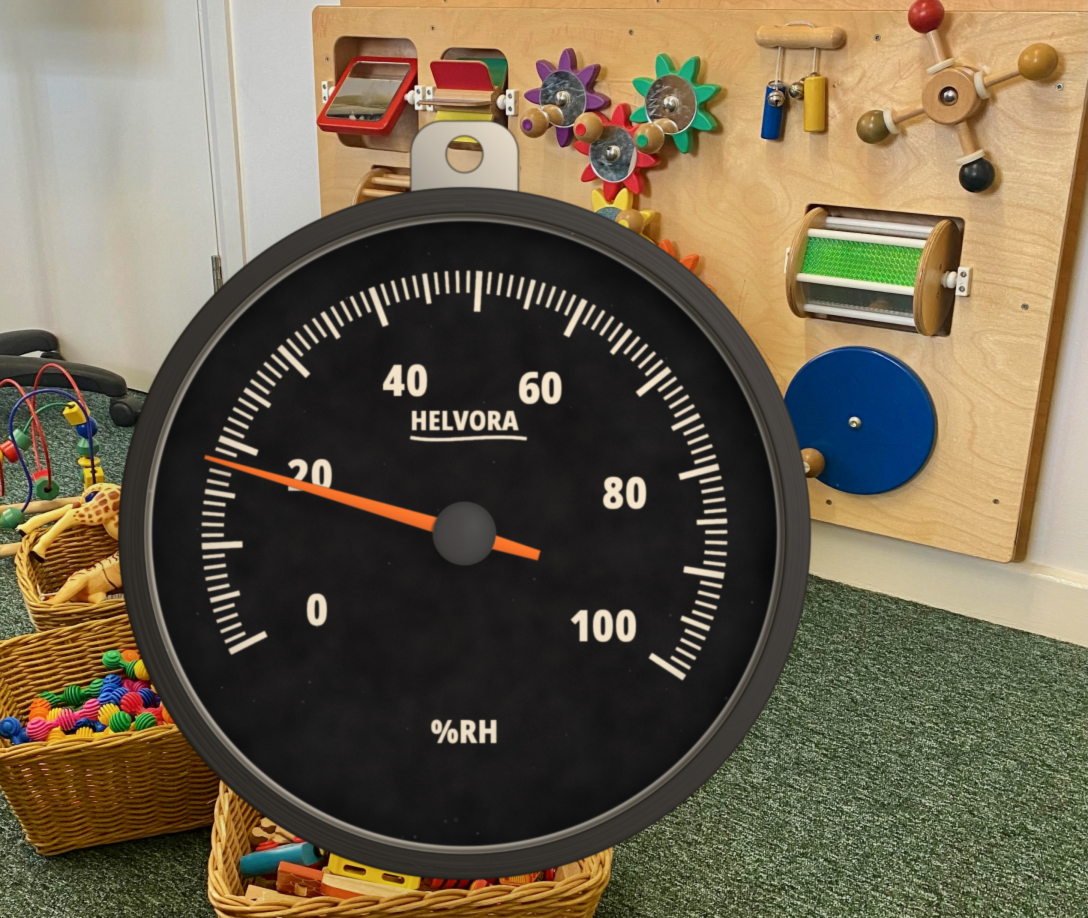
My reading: 18 %
